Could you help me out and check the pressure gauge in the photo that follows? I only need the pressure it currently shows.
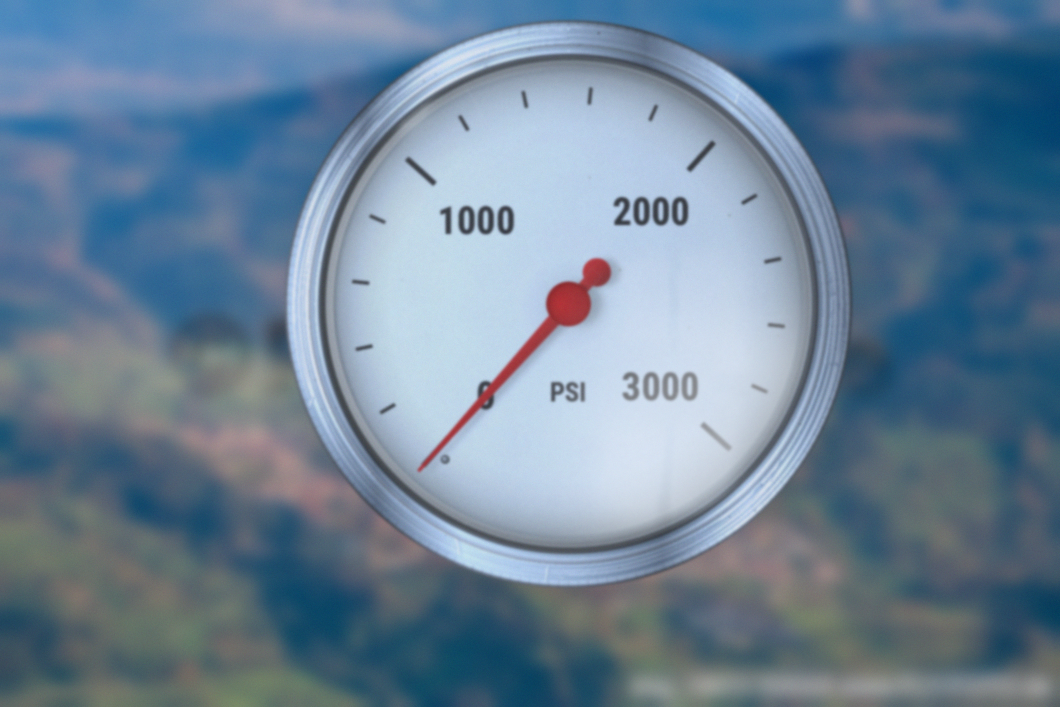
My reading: 0 psi
